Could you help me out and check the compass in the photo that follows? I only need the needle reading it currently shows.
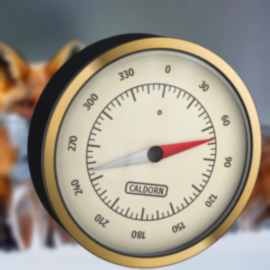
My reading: 70 °
